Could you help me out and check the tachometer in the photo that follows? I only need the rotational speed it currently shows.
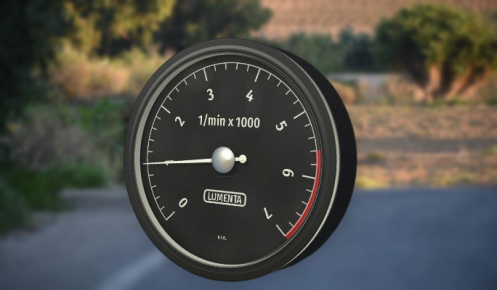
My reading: 1000 rpm
